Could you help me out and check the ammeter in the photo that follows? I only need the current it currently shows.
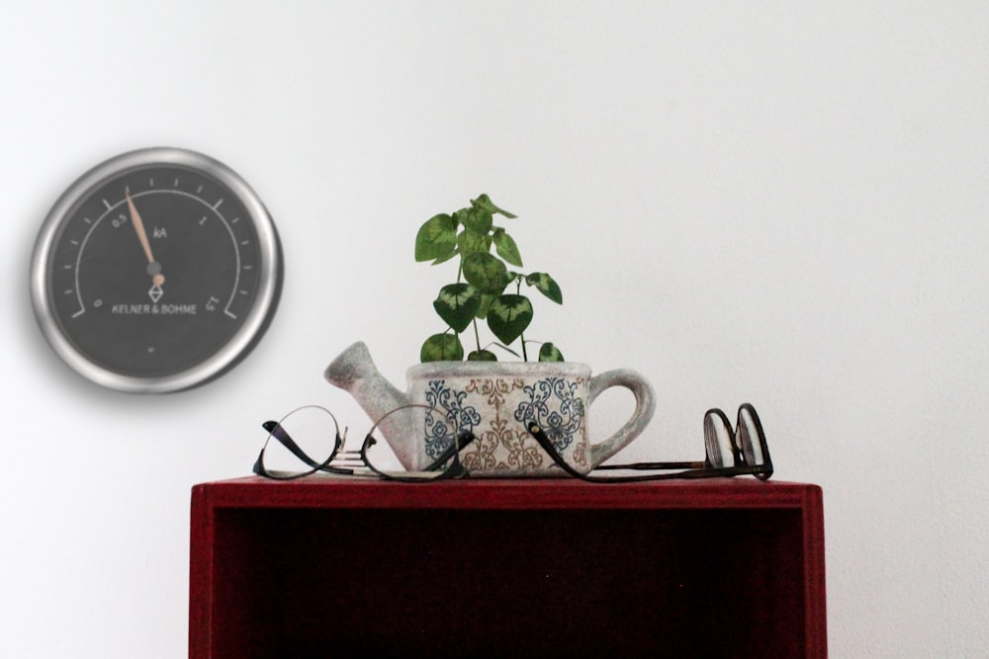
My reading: 0.6 kA
